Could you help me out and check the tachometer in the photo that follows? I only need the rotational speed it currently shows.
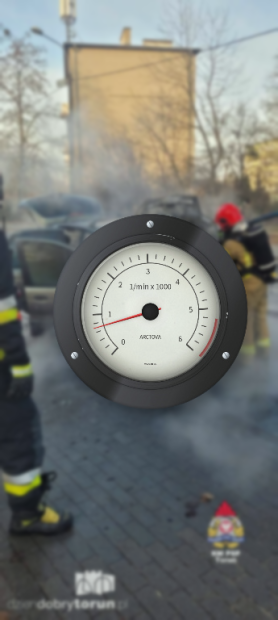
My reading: 700 rpm
